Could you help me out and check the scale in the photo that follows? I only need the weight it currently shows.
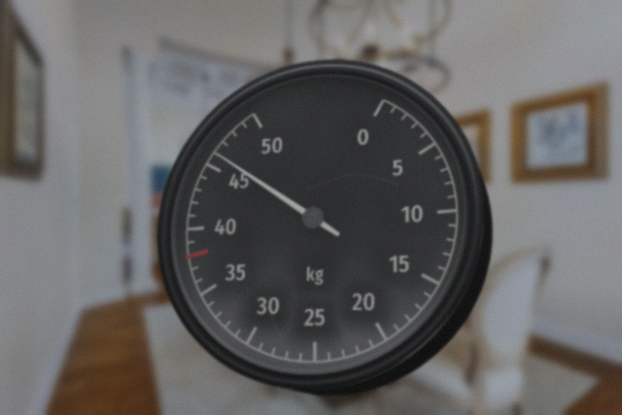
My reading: 46 kg
